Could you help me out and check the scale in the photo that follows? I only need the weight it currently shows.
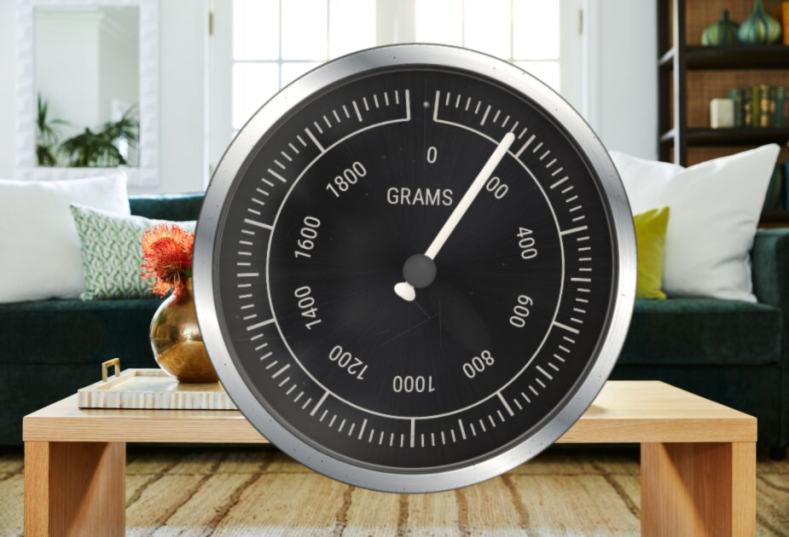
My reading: 160 g
